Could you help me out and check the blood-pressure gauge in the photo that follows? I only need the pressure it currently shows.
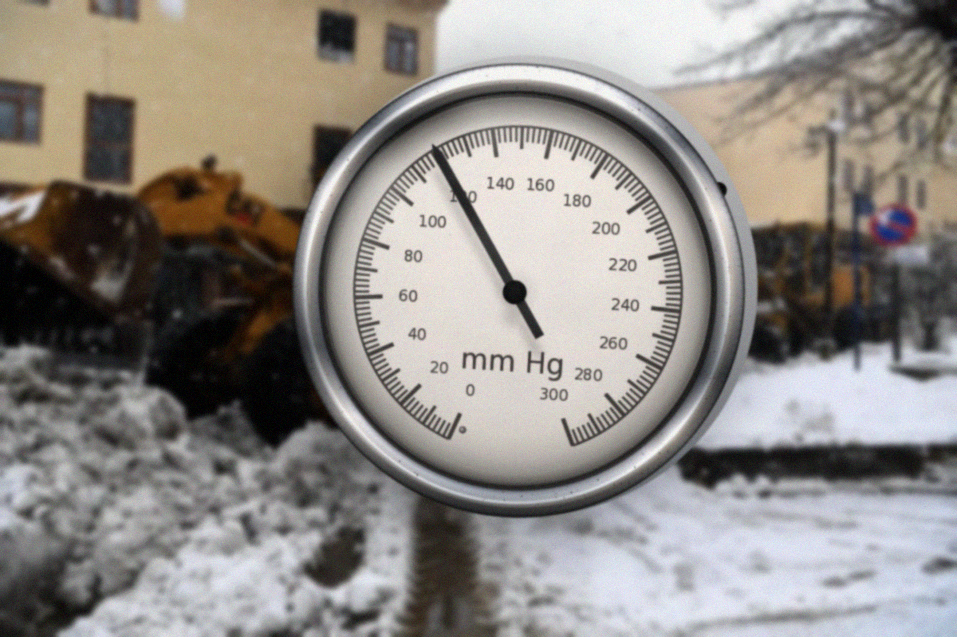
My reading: 120 mmHg
